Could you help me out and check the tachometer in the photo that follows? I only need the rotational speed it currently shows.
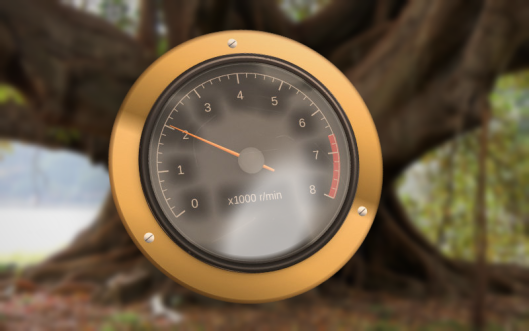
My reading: 2000 rpm
